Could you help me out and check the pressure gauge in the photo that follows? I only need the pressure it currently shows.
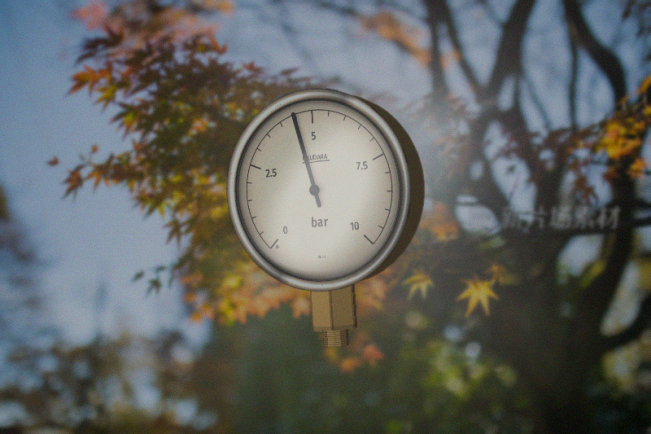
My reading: 4.5 bar
